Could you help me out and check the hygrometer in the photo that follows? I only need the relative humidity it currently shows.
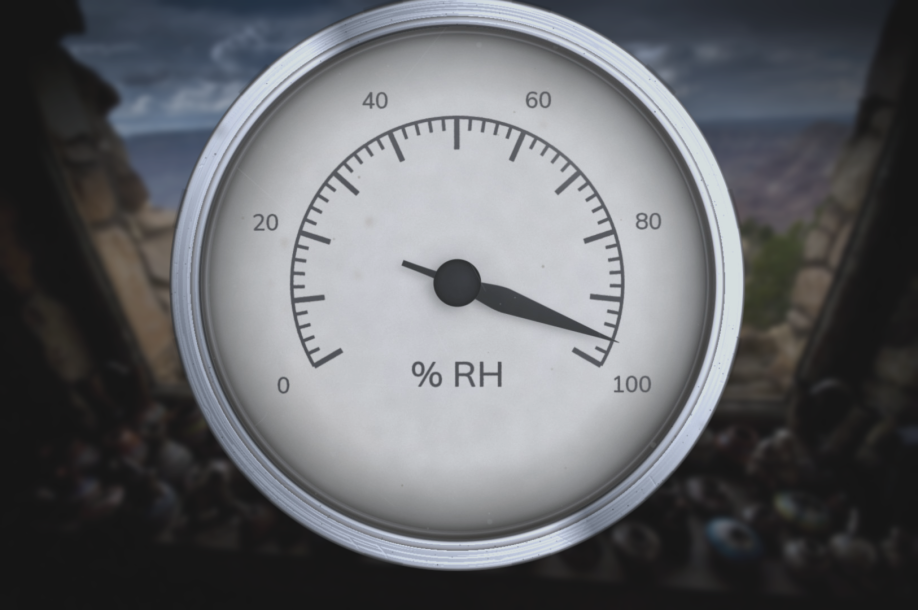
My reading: 96 %
